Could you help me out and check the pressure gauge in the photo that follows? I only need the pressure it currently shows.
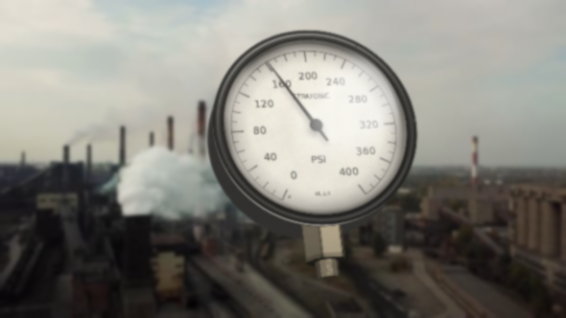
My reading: 160 psi
